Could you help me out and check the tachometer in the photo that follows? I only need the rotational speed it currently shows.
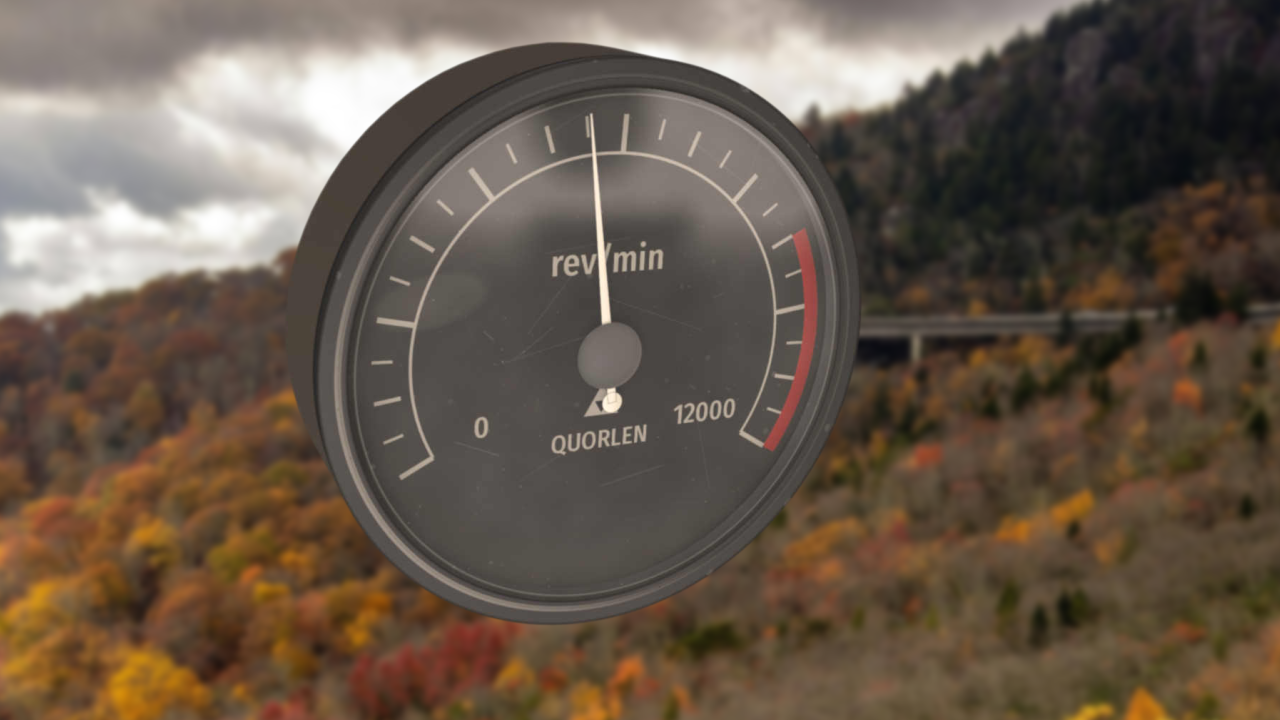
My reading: 5500 rpm
